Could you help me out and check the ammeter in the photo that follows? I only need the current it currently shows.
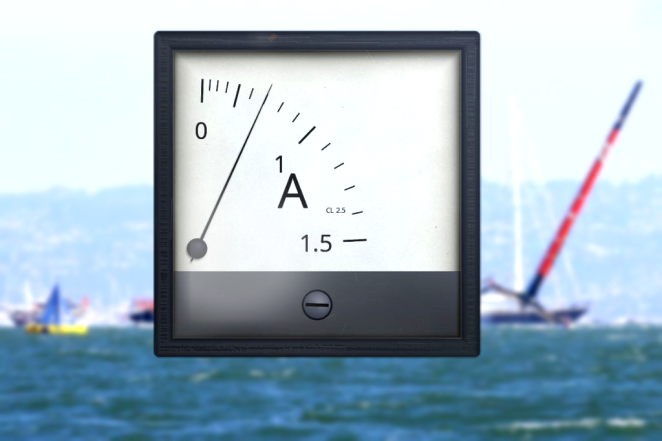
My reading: 0.7 A
